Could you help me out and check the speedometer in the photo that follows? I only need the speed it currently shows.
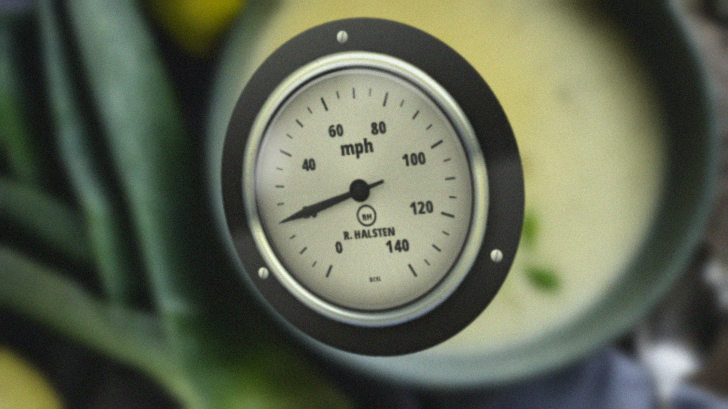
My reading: 20 mph
